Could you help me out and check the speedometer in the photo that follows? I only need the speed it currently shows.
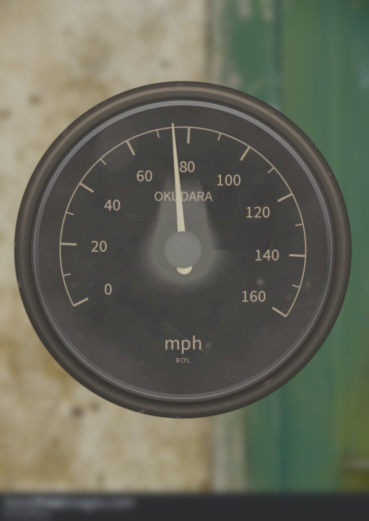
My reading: 75 mph
